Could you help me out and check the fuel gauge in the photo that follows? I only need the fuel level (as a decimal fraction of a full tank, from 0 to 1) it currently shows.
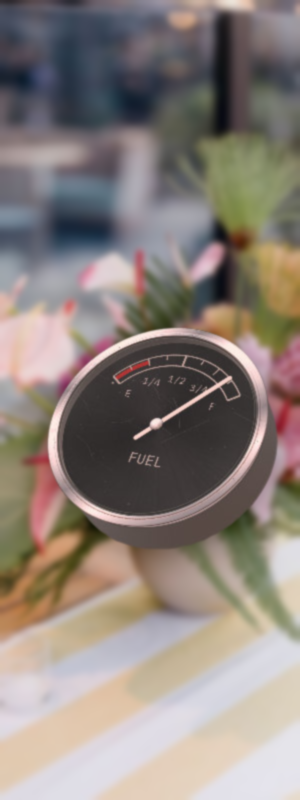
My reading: 0.875
